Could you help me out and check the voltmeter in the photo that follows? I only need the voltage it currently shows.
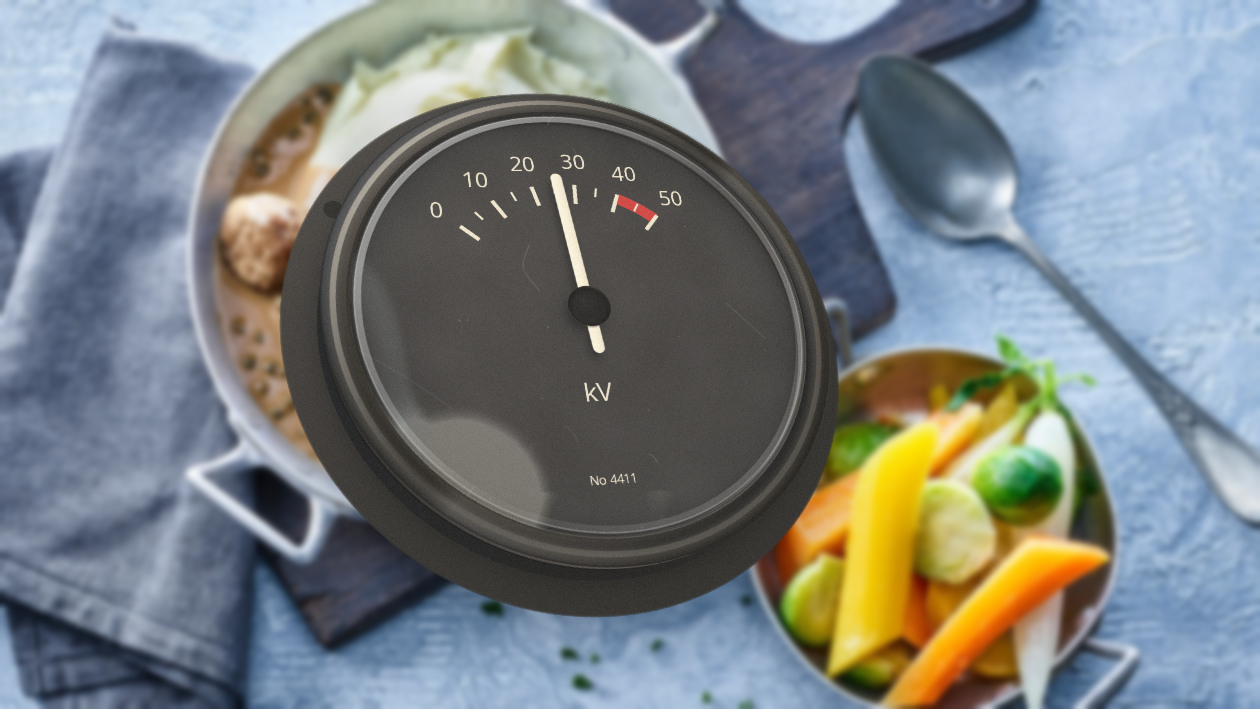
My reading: 25 kV
